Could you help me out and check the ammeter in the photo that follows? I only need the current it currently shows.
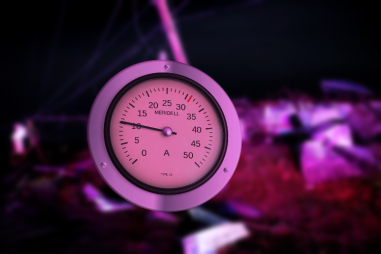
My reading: 10 A
